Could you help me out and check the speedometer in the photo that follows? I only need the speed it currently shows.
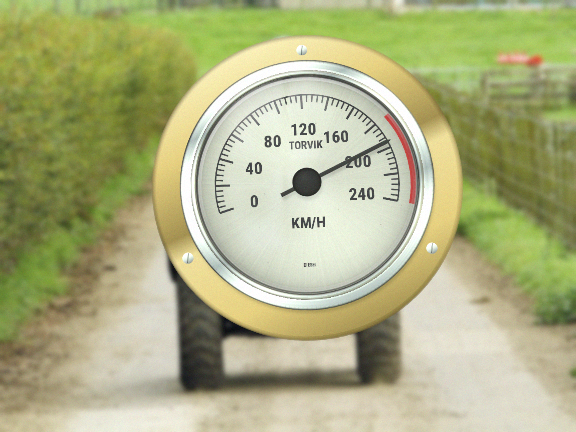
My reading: 196 km/h
